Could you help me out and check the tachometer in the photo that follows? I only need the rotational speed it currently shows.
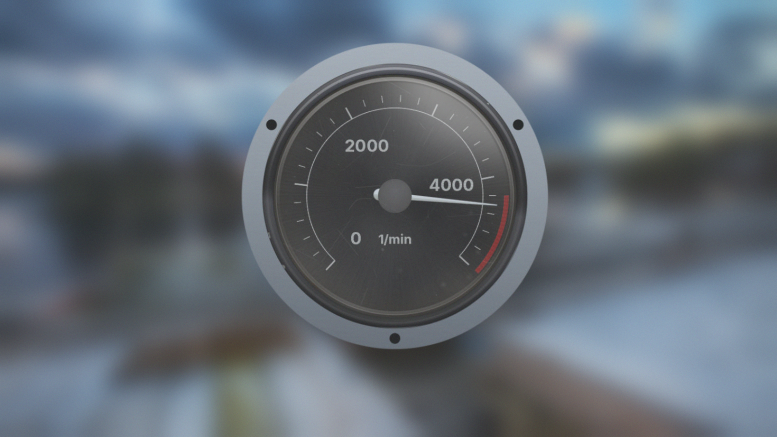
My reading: 4300 rpm
